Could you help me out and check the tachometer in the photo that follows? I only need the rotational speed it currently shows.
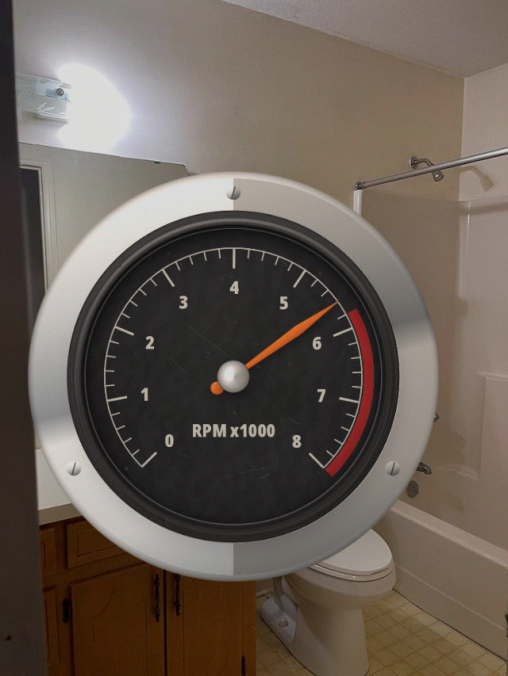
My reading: 5600 rpm
